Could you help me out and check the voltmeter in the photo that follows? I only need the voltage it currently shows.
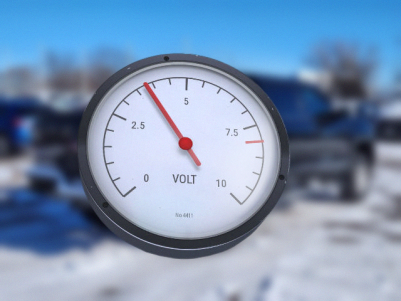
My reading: 3.75 V
